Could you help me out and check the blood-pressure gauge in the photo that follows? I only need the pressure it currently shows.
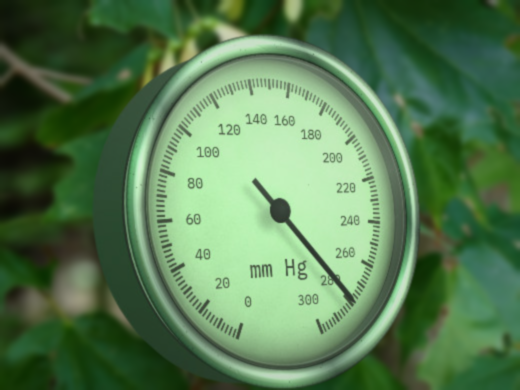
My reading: 280 mmHg
